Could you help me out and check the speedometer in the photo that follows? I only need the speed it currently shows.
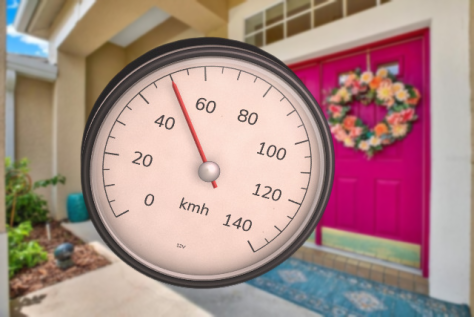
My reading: 50 km/h
